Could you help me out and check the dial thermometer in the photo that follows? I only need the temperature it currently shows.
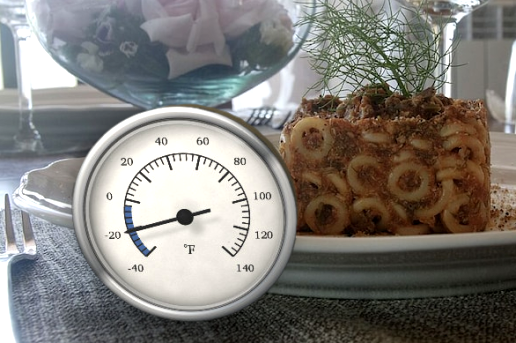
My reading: -20 °F
